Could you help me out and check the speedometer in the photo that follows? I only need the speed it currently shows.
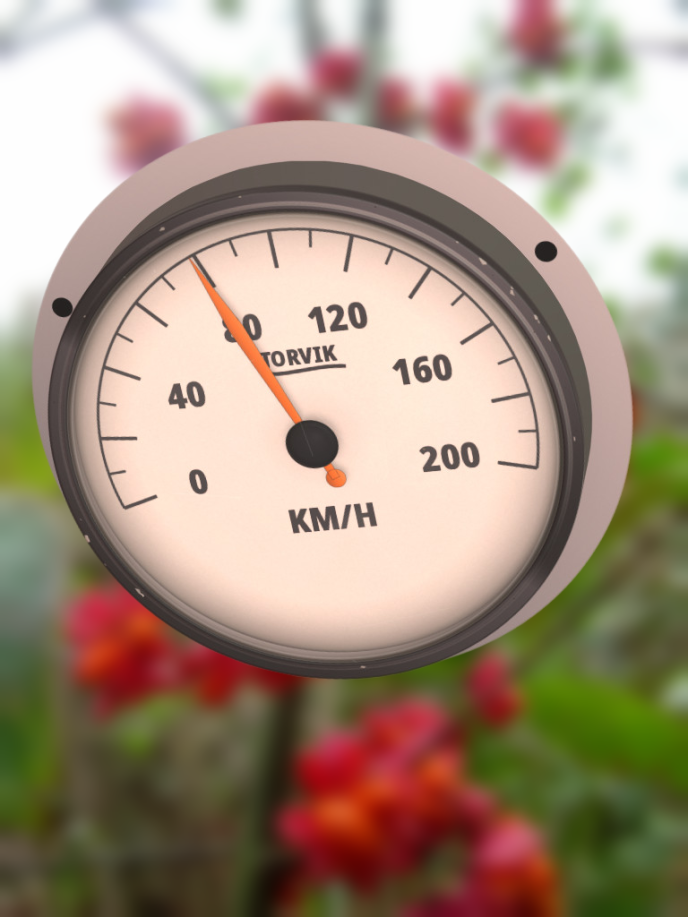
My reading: 80 km/h
